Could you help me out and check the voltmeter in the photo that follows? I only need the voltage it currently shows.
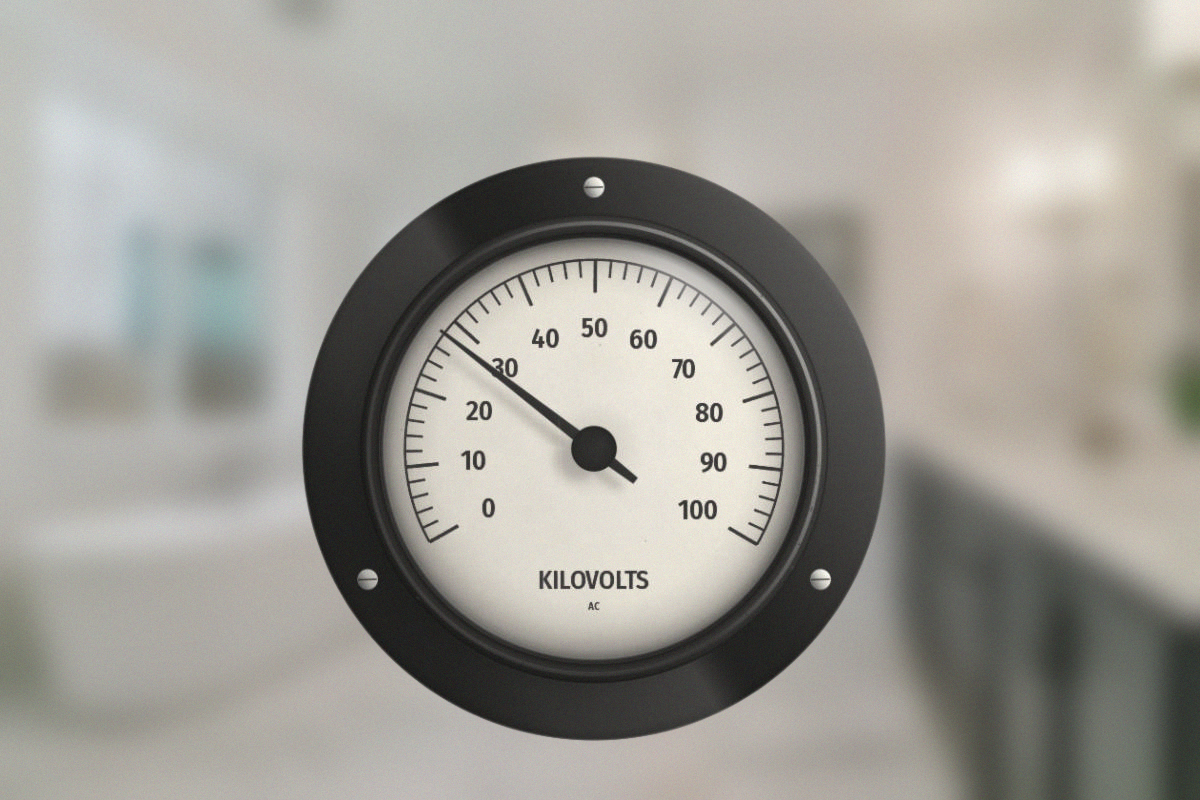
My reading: 28 kV
